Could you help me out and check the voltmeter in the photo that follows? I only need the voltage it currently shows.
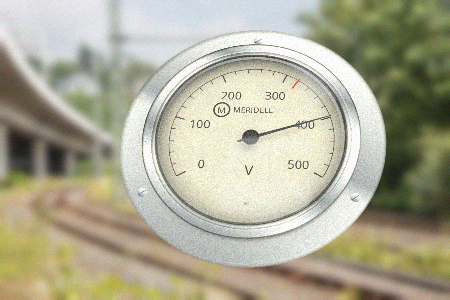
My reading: 400 V
